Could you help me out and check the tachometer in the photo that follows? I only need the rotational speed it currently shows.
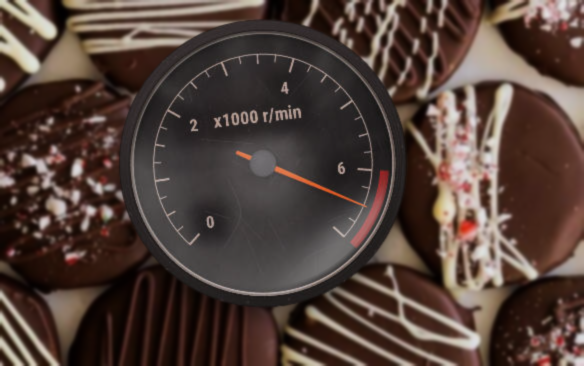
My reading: 6500 rpm
